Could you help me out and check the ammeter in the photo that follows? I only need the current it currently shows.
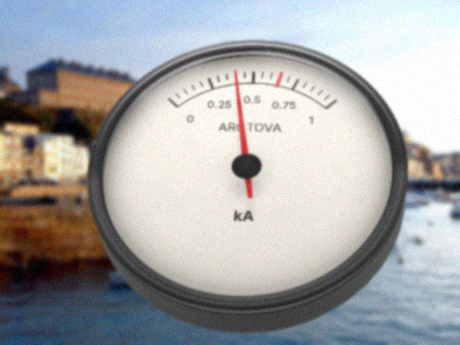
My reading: 0.4 kA
